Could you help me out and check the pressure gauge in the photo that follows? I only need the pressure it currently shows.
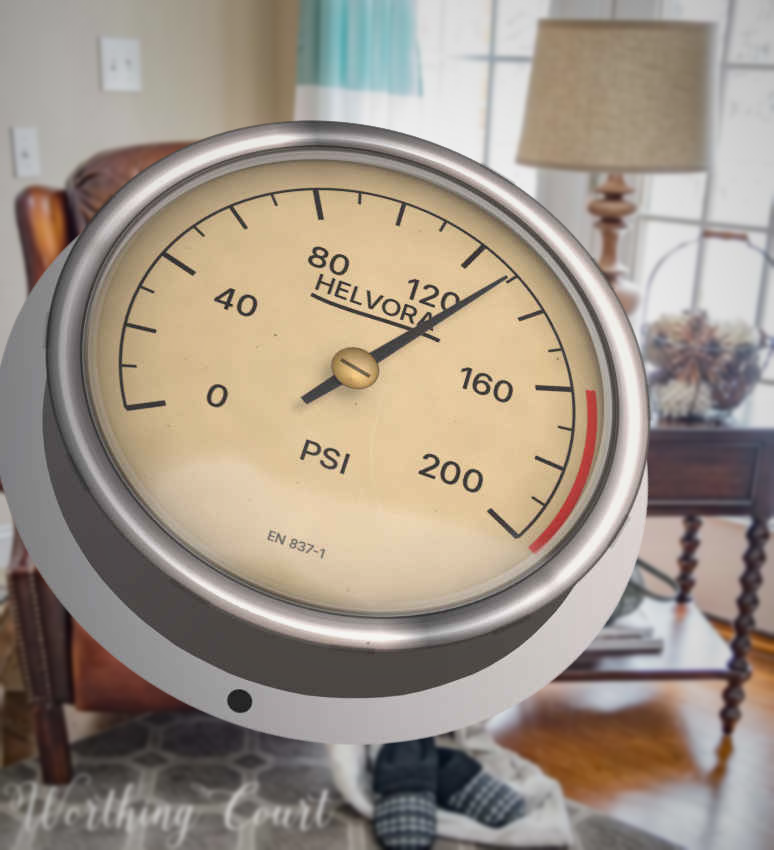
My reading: 130 psi
